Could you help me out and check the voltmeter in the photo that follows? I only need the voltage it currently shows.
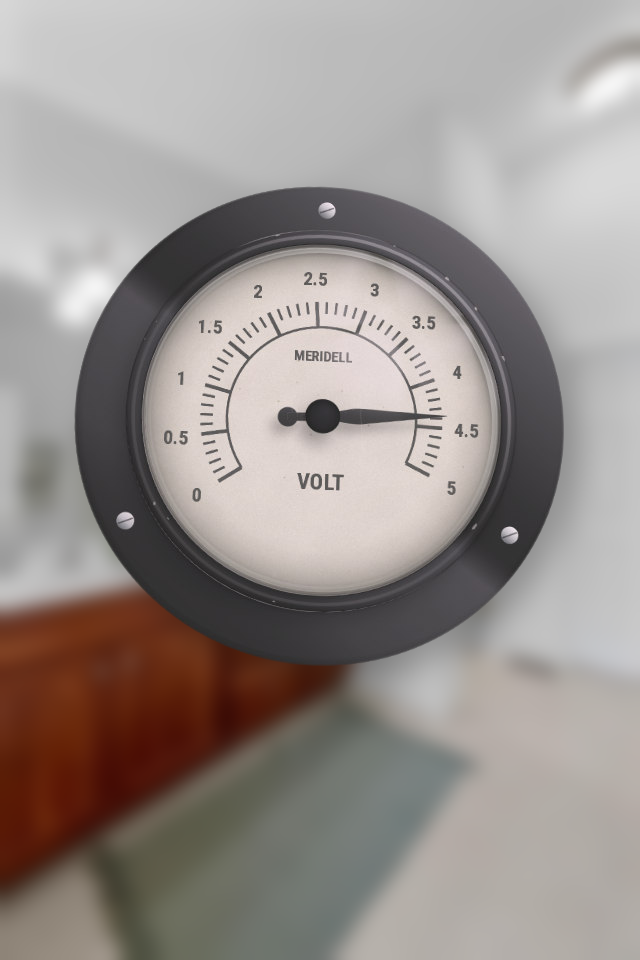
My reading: 4.4 V
